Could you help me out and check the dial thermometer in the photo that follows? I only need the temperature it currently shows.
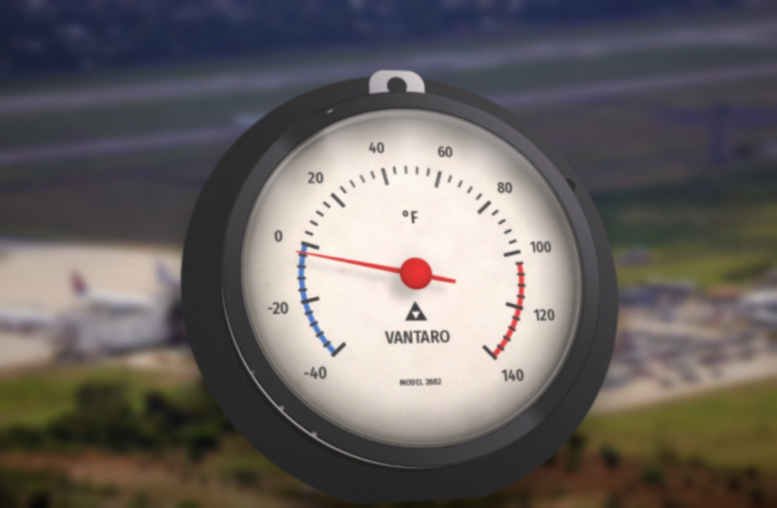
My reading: -4 °F
